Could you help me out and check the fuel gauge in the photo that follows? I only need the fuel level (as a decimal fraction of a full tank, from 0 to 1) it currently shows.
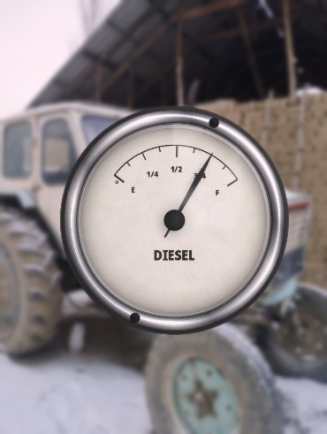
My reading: 0.75
